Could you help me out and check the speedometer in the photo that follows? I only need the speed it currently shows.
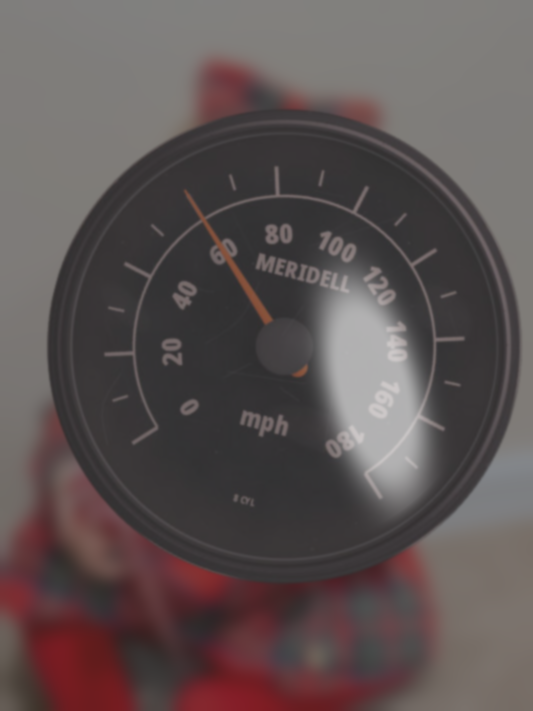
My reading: 60 mph
